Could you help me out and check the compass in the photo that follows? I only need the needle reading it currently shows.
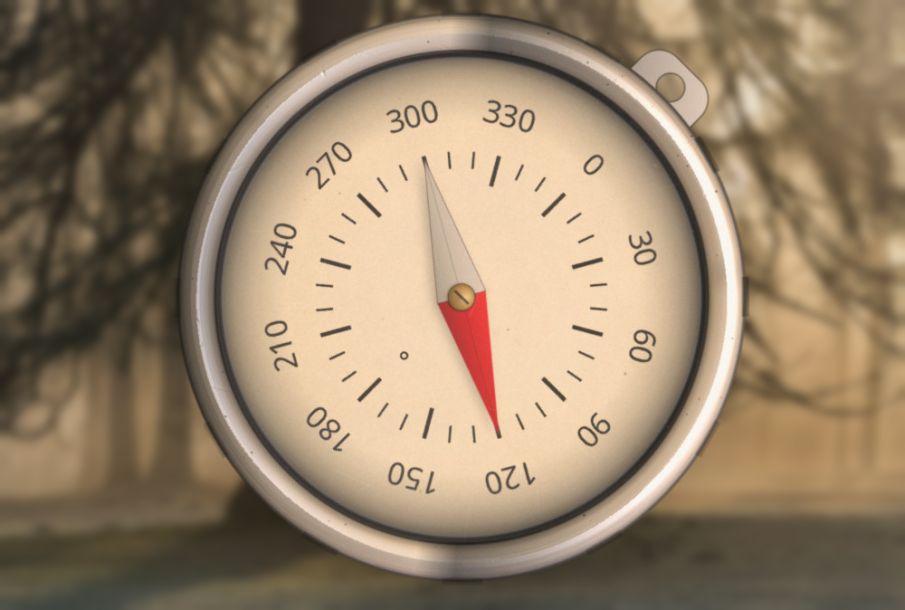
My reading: 120 °
